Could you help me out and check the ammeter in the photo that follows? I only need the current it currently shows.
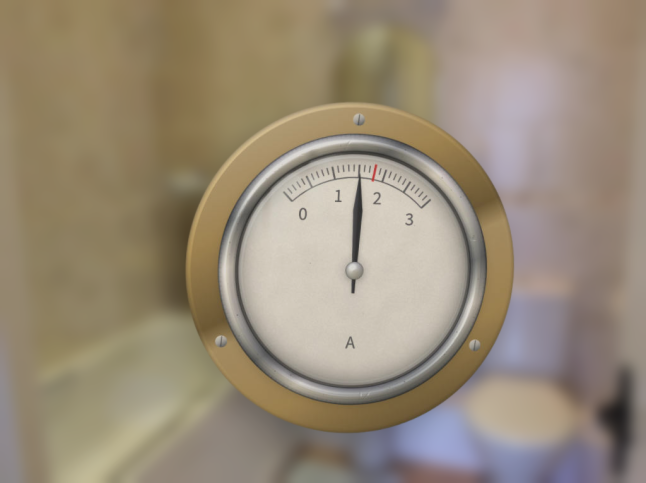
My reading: 1.5 A
